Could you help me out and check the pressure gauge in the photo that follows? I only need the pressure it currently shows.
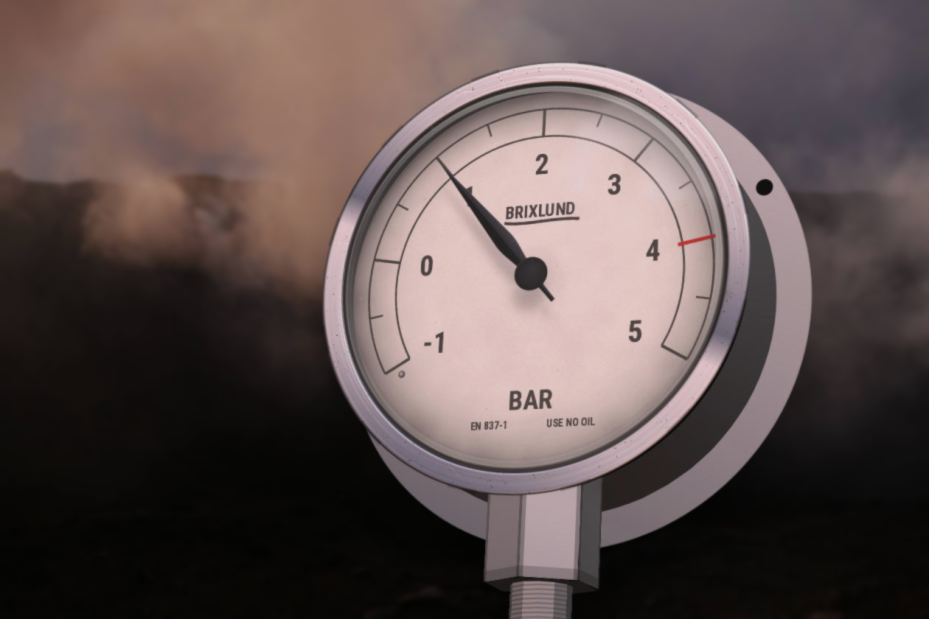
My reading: 1 bar
